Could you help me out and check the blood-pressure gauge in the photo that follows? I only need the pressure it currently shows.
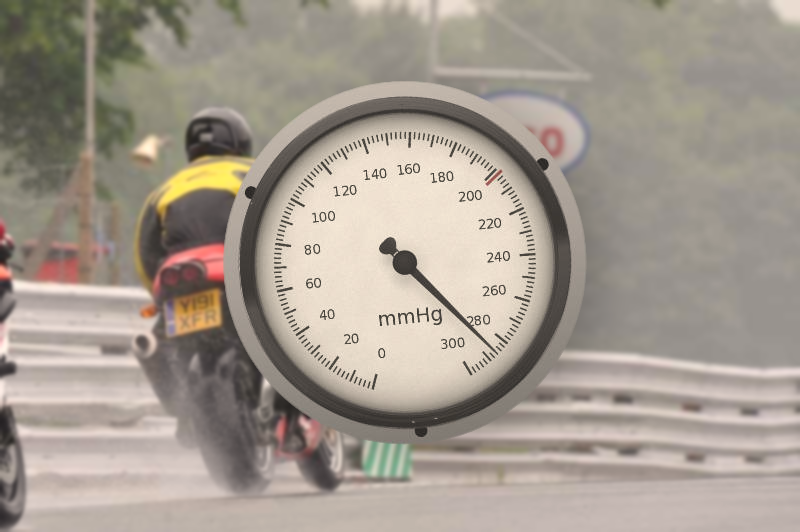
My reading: 286 mmHg
